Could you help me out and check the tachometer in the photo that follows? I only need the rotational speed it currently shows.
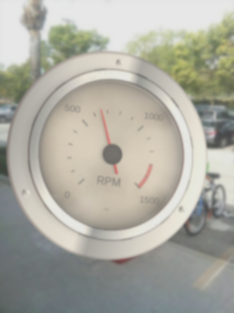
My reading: 650 rpm
